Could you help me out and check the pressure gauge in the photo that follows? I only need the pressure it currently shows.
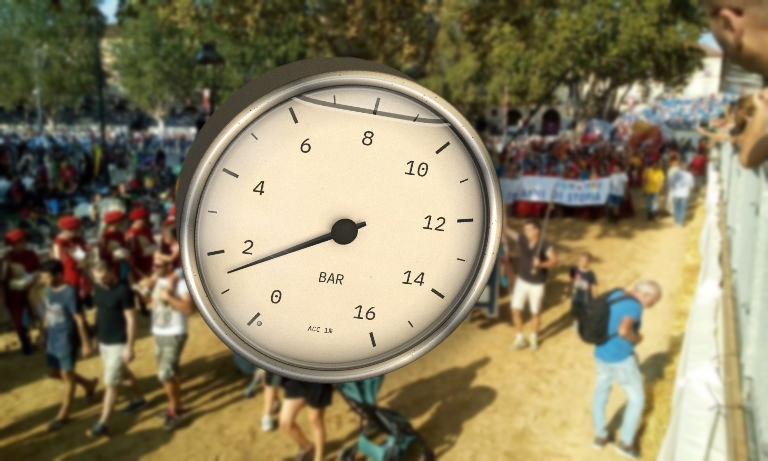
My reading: 1.5 bar
